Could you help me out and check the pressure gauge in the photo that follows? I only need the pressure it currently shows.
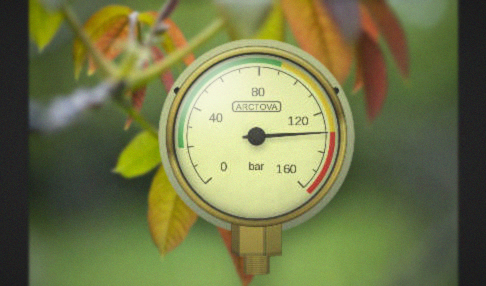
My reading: 130 bar
